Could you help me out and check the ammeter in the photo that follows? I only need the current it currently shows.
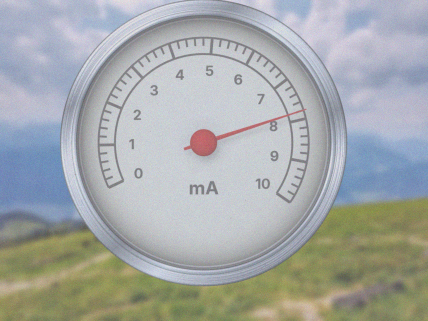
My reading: 7.8 mA
